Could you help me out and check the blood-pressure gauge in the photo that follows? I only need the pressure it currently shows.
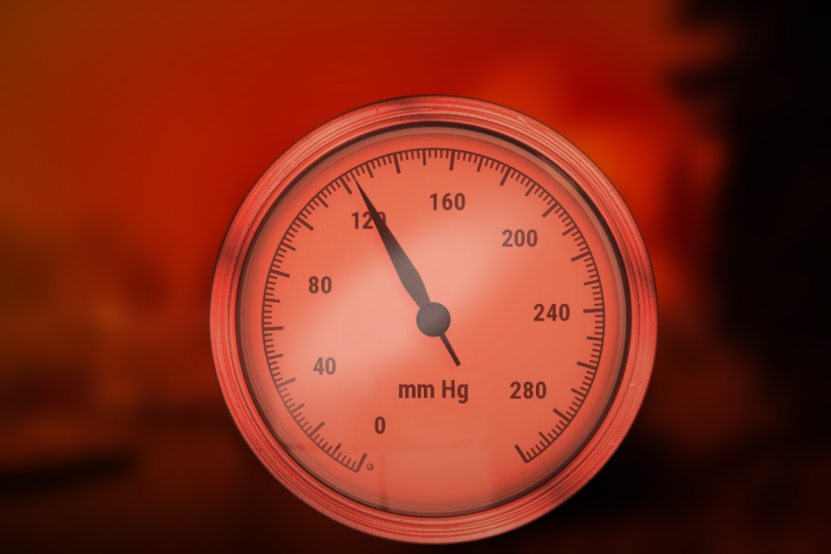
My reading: 124 mmHg
